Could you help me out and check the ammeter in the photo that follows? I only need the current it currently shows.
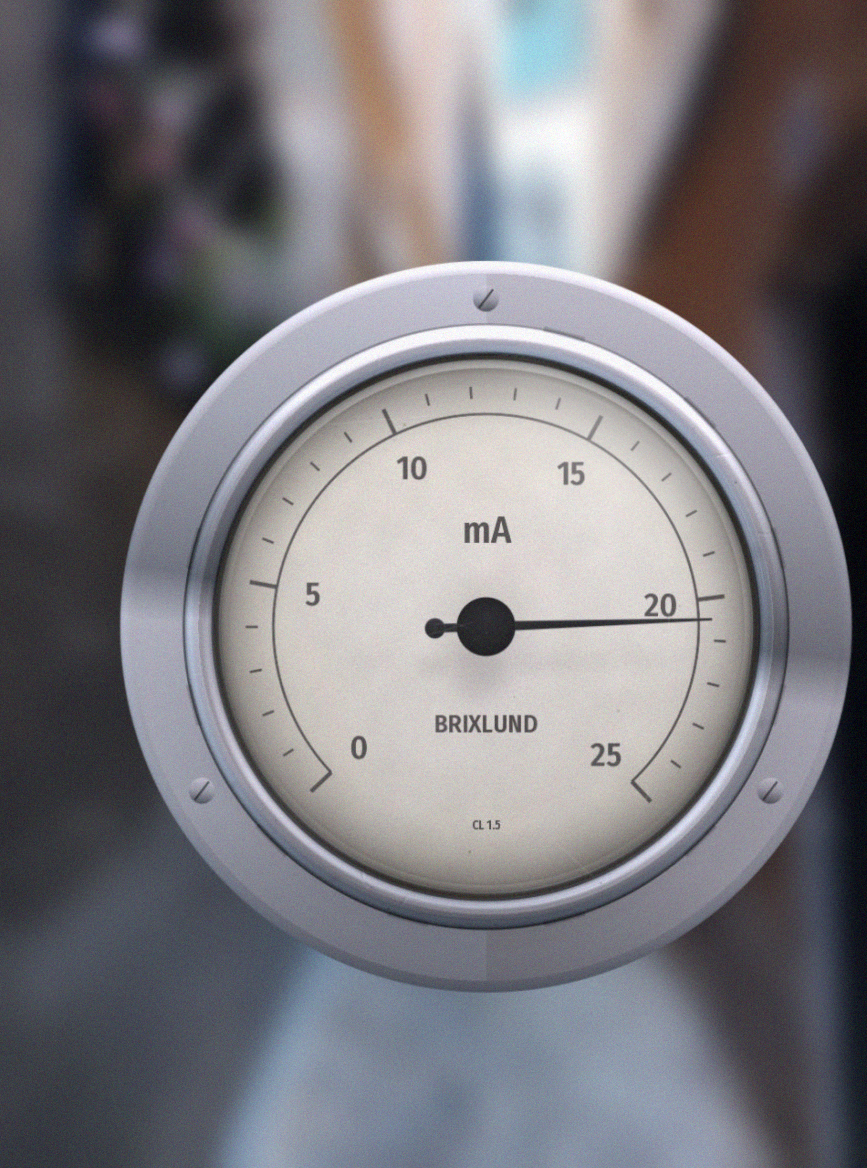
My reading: 20.5 mA
